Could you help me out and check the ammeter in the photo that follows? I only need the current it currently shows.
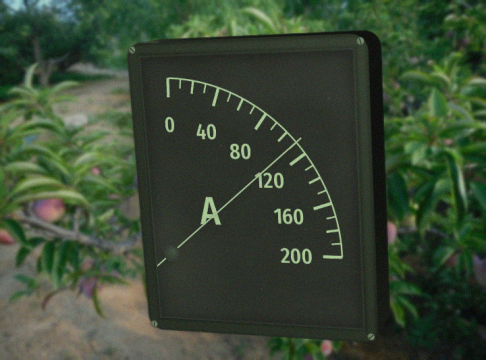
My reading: 110 A
